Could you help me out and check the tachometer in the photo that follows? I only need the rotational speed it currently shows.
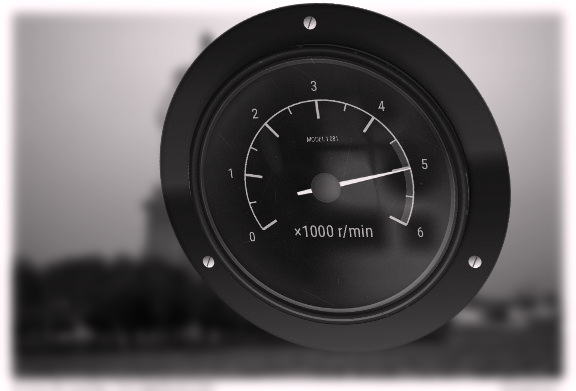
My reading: 5000 rpm
